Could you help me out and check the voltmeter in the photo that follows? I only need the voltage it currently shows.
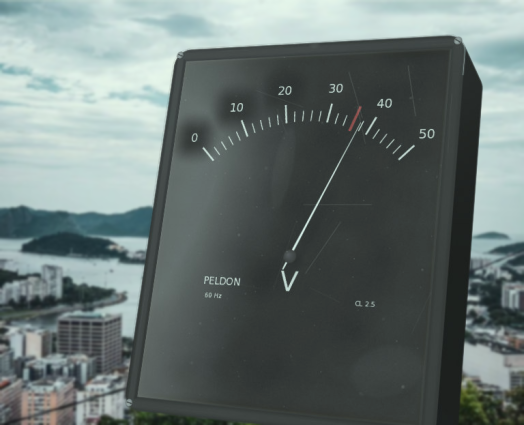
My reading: 38 V
